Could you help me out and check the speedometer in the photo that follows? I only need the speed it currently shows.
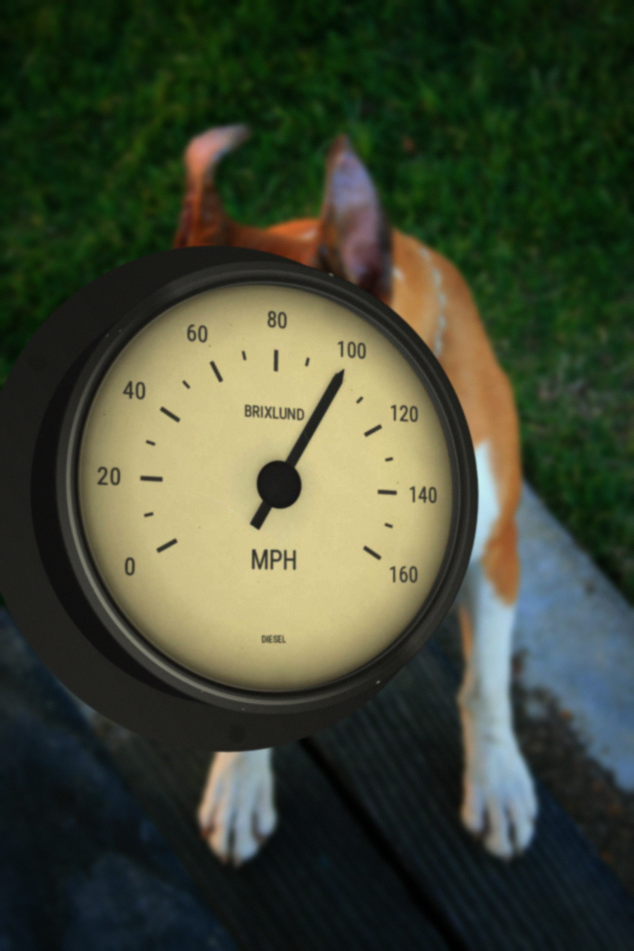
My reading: 100 mph
